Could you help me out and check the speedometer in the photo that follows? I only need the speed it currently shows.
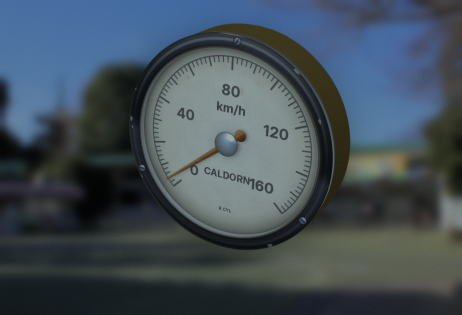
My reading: 4 km/h
